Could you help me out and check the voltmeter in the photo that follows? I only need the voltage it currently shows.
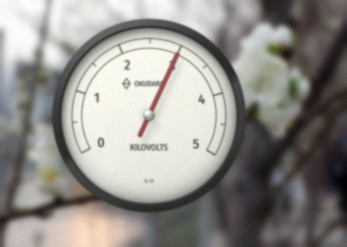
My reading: 3 kV
